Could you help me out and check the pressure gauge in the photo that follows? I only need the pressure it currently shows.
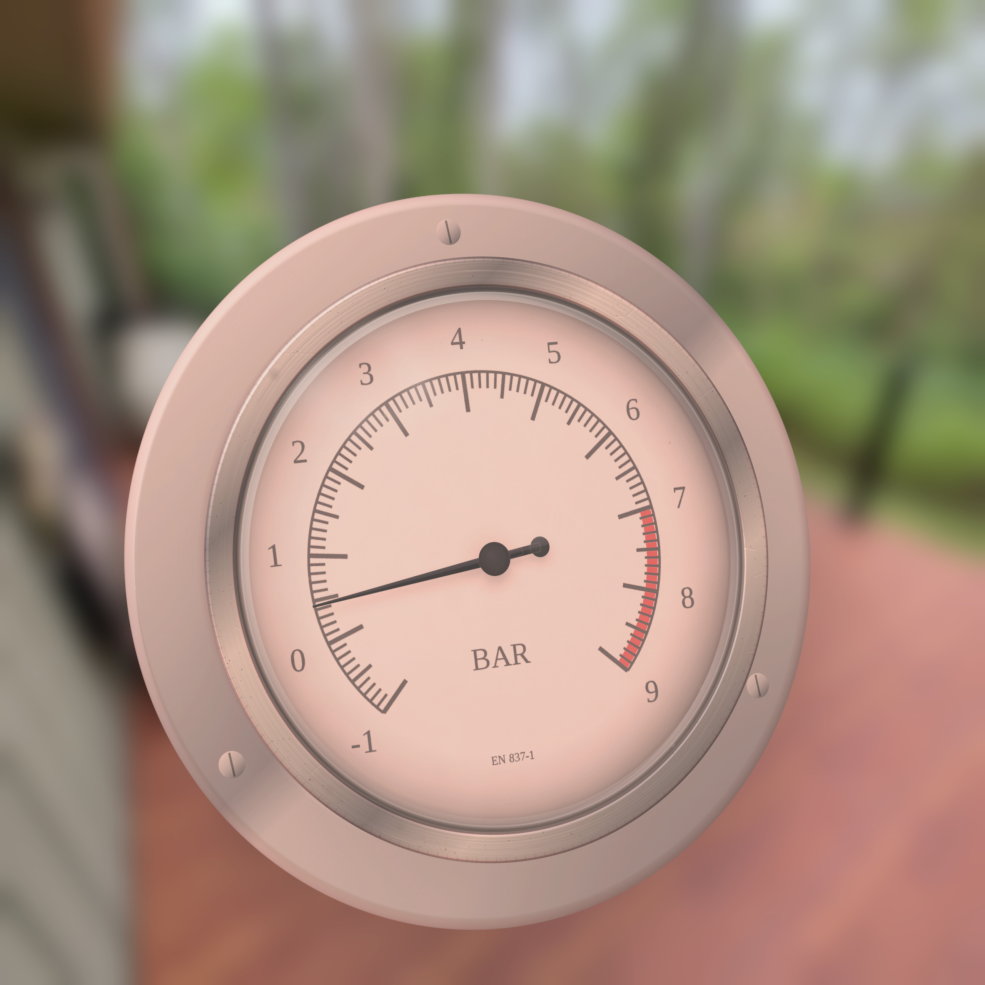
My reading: 0.45 bar
